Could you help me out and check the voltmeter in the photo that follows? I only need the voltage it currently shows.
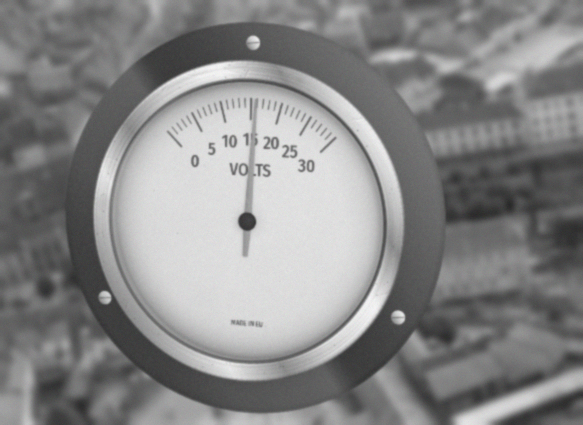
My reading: 16 V
